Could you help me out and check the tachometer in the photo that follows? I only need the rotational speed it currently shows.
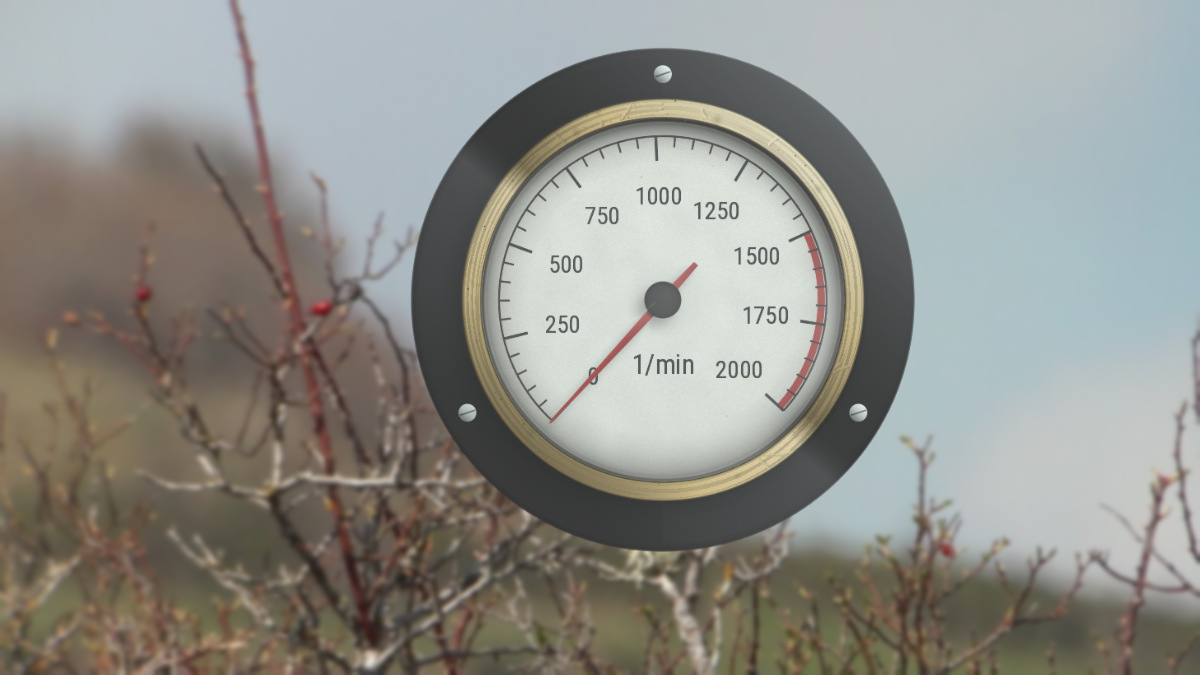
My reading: 0 rpm
